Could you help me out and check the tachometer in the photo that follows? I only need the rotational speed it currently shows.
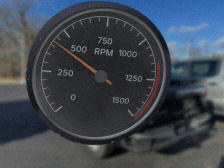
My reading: 425 rpm
